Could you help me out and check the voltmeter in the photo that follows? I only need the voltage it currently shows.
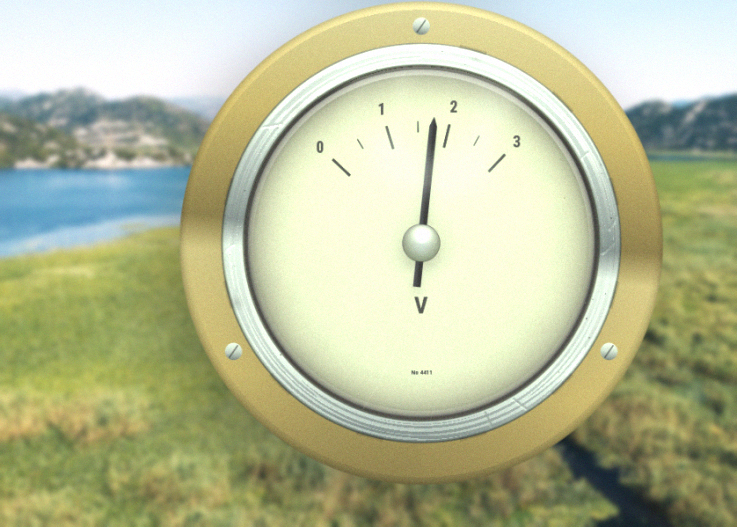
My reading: 1.75 V
